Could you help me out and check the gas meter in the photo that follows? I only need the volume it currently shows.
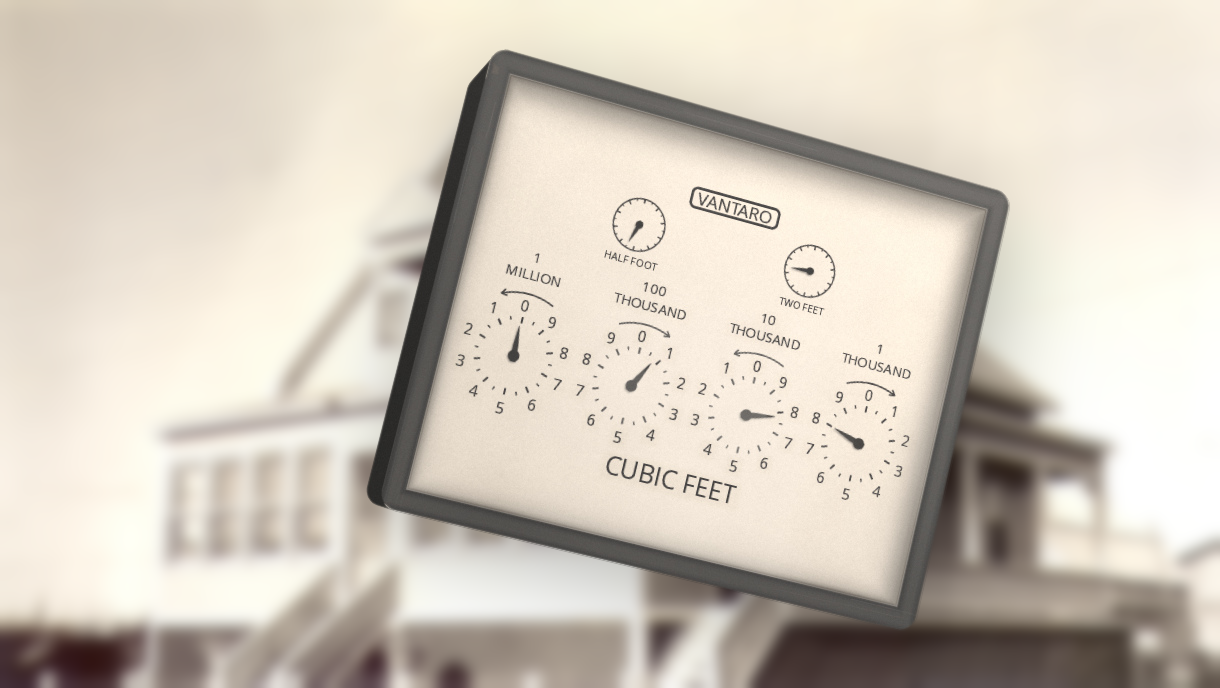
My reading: 7800 ft³
